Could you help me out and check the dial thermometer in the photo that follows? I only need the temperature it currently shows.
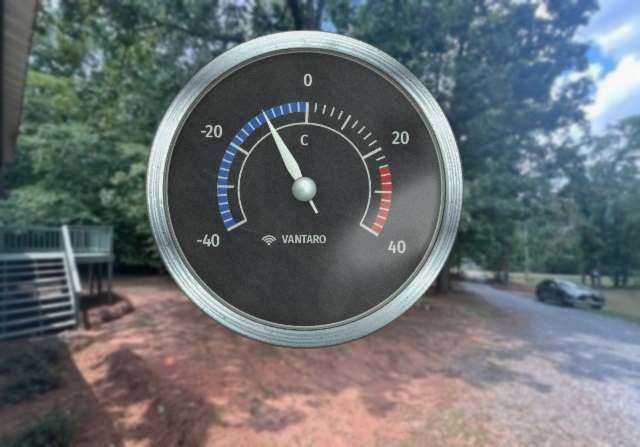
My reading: -10 °C
